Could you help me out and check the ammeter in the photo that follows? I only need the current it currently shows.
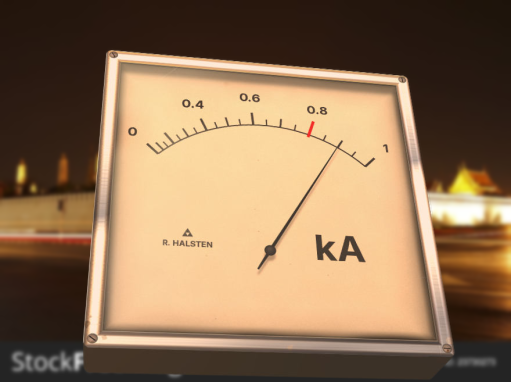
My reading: 0.9 kA
